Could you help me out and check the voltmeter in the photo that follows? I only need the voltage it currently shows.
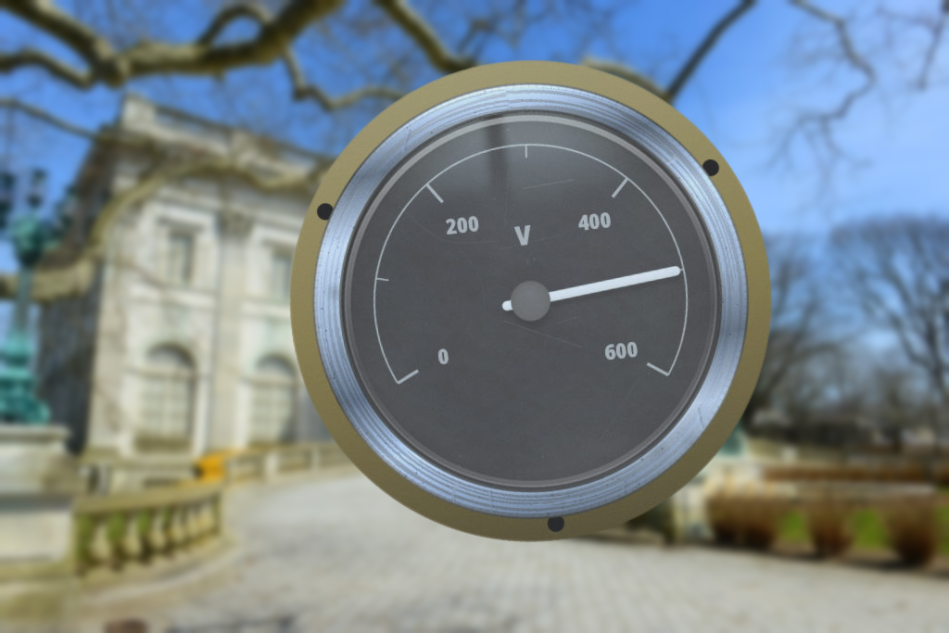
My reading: 500 V
